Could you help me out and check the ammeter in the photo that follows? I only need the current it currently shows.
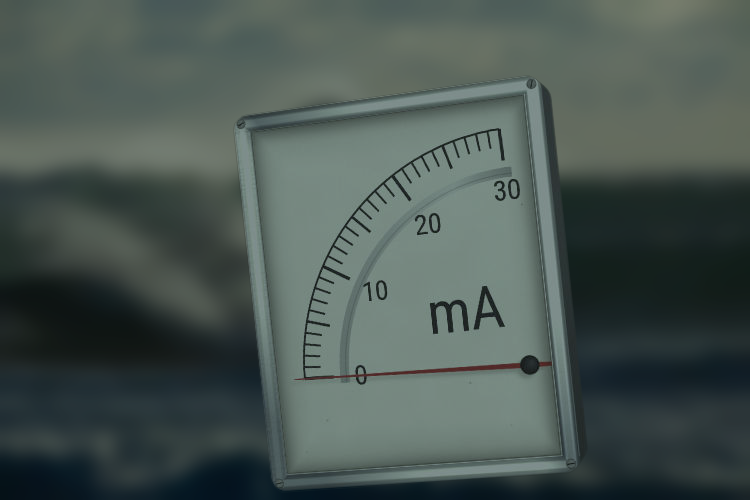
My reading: 0 mA
